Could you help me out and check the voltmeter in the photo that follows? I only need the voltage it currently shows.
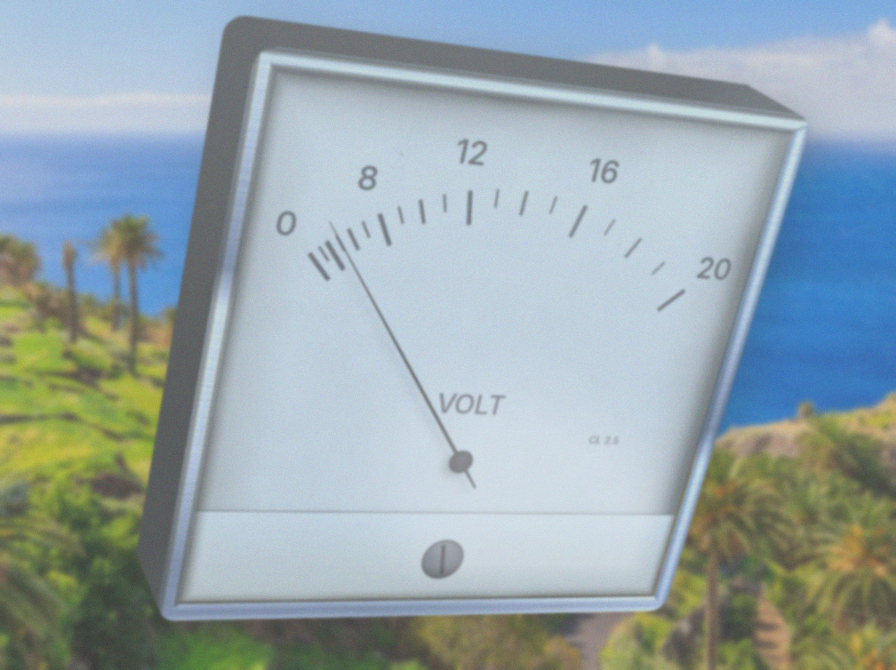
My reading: 5 V
